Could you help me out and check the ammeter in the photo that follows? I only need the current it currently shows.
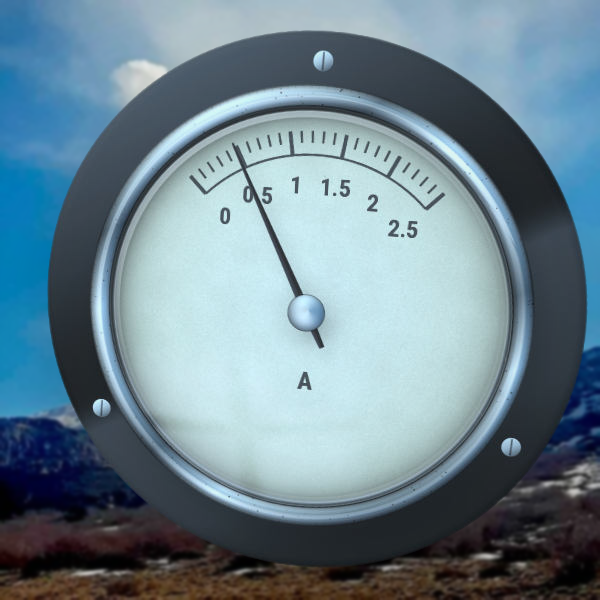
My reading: 0.5 A
